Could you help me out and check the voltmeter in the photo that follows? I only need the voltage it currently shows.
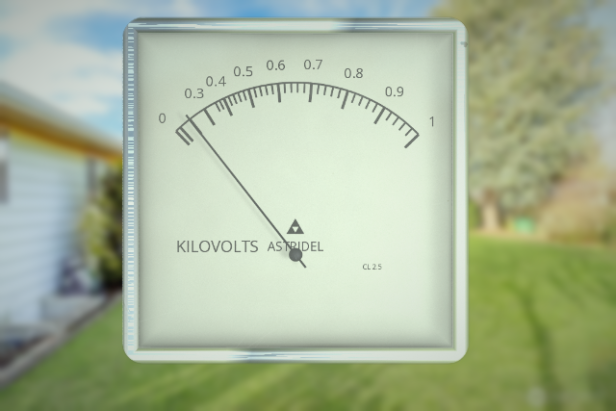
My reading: 0.2 kV
